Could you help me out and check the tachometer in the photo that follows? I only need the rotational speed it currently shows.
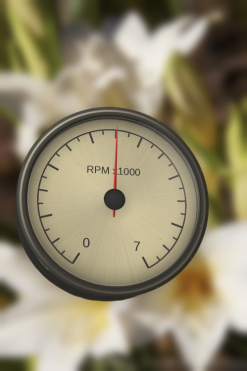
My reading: 3500 rpm
